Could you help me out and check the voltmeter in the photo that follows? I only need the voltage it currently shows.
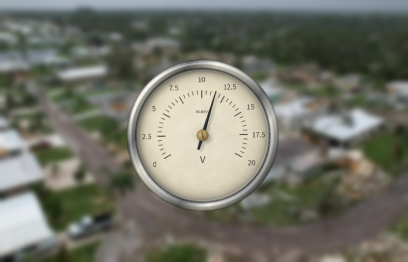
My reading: 11.5 V
